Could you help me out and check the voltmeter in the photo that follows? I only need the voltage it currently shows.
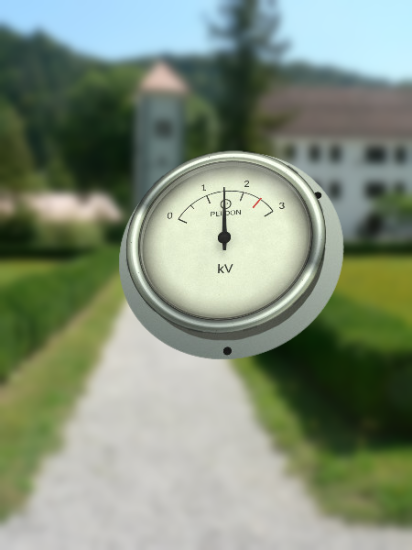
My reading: 1.5 kV
